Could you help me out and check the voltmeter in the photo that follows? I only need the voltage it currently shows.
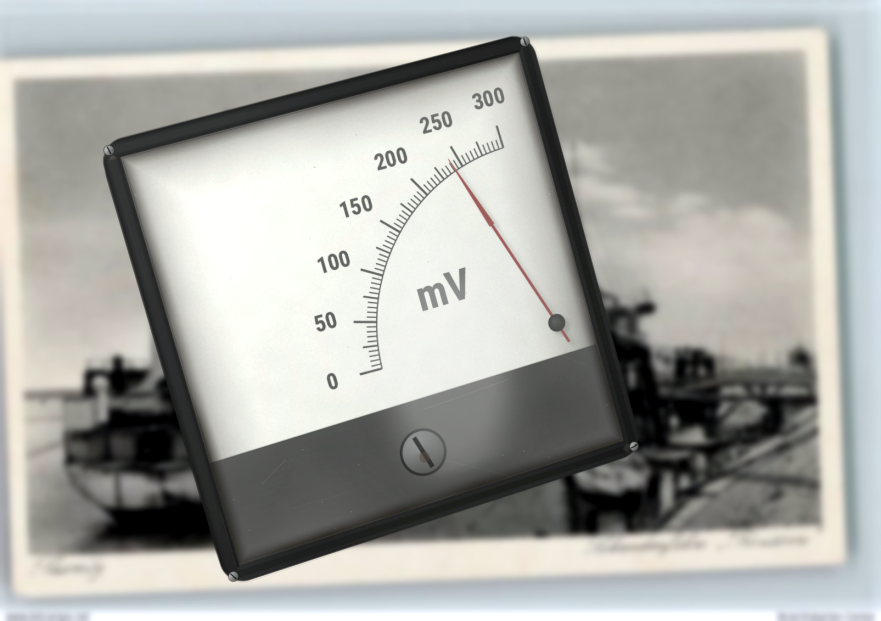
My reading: 240 mV
